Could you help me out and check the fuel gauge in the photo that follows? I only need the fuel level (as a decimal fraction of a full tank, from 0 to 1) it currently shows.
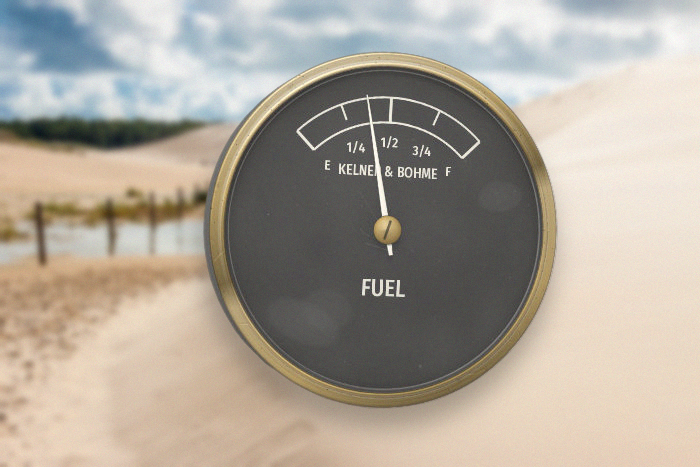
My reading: 0.375
